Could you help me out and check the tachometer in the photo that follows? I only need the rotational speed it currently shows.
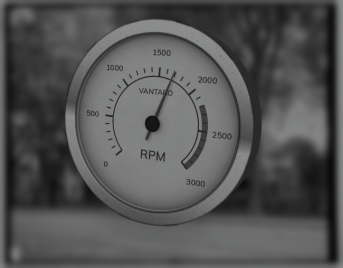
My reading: 1700 rpm
